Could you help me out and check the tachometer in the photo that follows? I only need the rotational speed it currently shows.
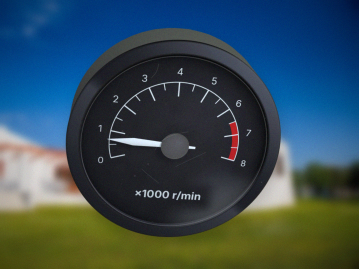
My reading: 750 rpm
